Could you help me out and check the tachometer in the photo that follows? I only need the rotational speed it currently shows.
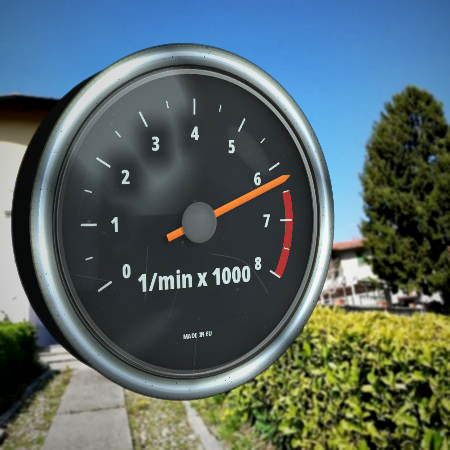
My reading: 6250 rpm
